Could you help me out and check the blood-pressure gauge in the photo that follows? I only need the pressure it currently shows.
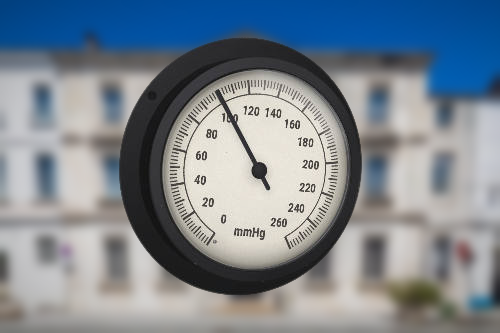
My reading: 100 mmHg
